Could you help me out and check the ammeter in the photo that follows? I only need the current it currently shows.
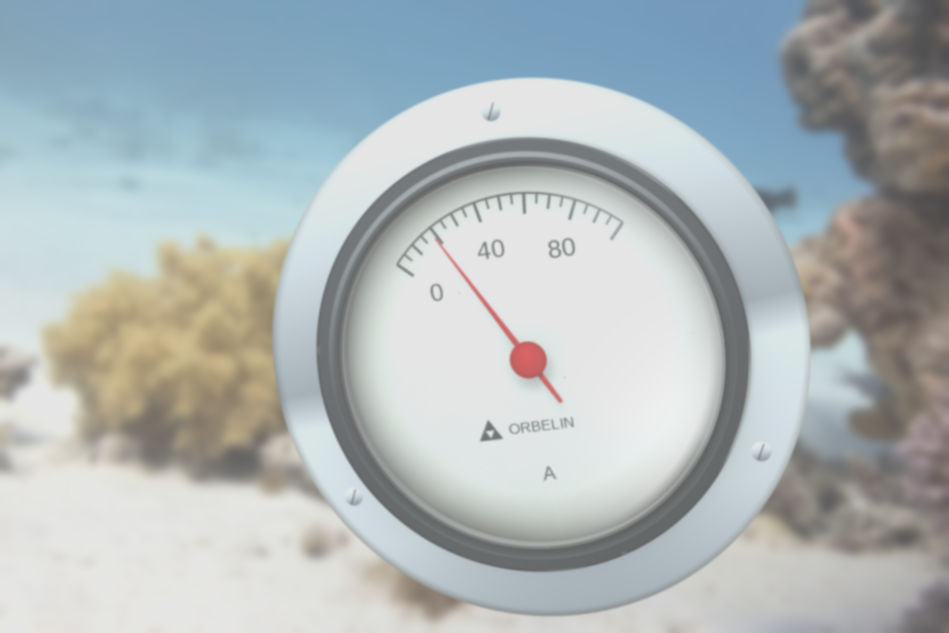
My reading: 20 A
